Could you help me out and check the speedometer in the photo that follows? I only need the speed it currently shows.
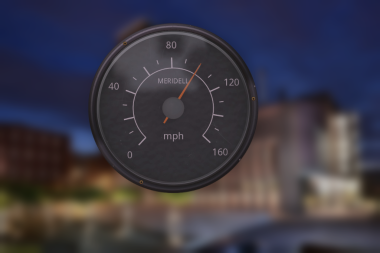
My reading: 100 mph
